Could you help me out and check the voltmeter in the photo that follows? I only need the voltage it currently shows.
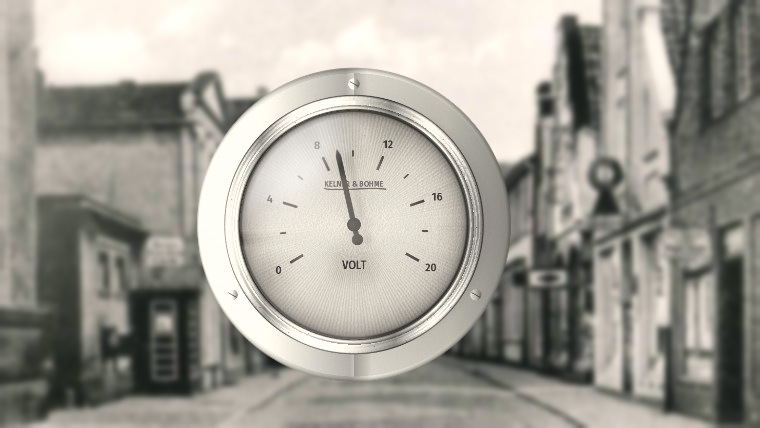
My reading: 9 V
